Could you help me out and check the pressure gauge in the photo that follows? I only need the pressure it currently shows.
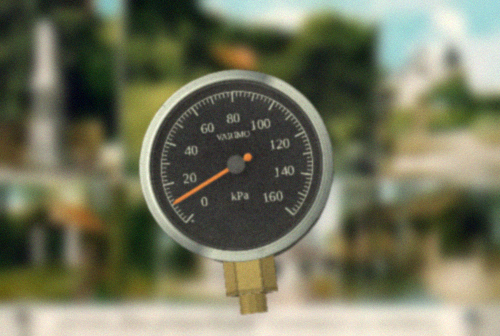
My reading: 10 kPa
